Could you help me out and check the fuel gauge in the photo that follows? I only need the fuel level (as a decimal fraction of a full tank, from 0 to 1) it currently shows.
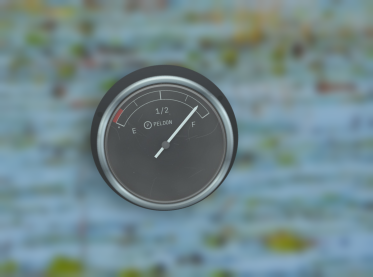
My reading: 0.875
